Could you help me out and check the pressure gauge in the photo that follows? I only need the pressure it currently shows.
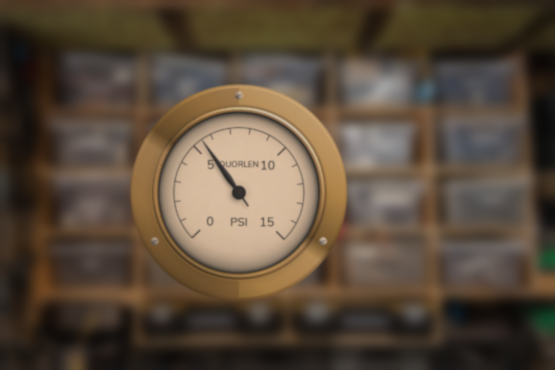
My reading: 5.5 psi
